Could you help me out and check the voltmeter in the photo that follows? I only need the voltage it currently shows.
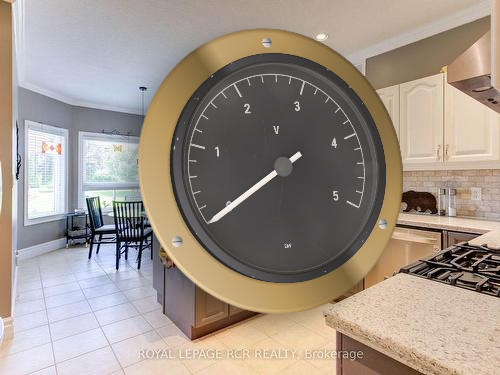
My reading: 0 V
